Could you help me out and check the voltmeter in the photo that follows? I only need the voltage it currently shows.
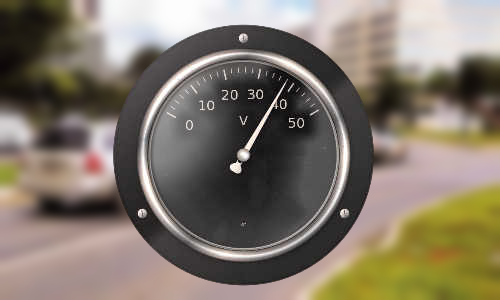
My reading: 38 V
